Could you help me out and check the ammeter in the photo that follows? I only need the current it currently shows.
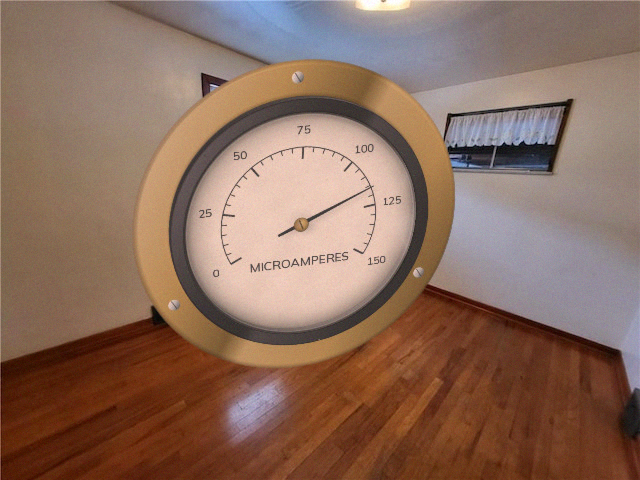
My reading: 115 µA
